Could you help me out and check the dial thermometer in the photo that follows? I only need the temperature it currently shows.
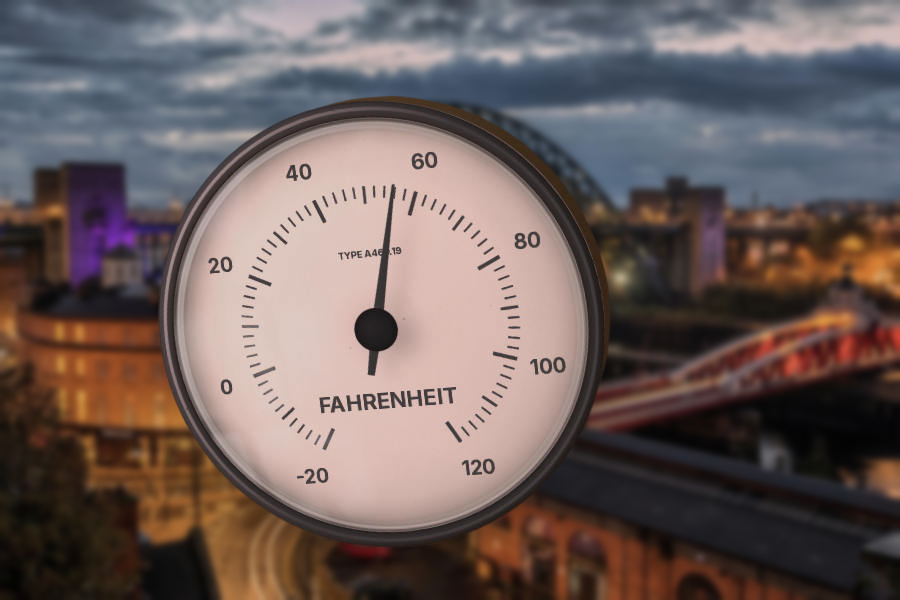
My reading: 56 °F
